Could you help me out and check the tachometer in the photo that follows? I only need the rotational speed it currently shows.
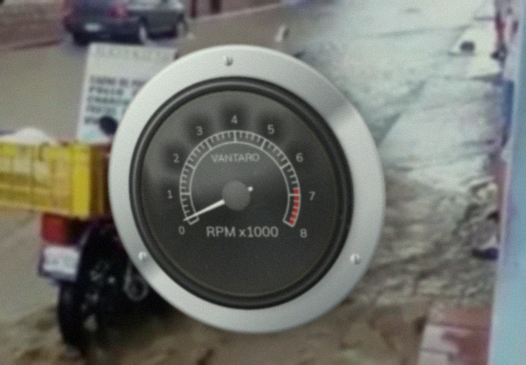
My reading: 200 rpm
